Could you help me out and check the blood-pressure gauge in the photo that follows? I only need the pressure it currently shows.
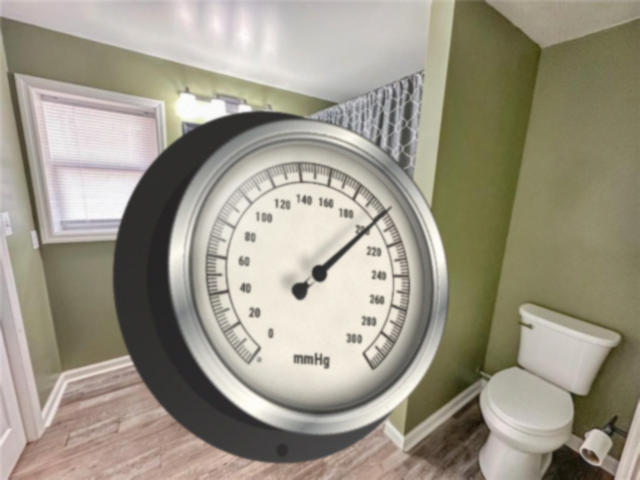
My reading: 200 mmHg
